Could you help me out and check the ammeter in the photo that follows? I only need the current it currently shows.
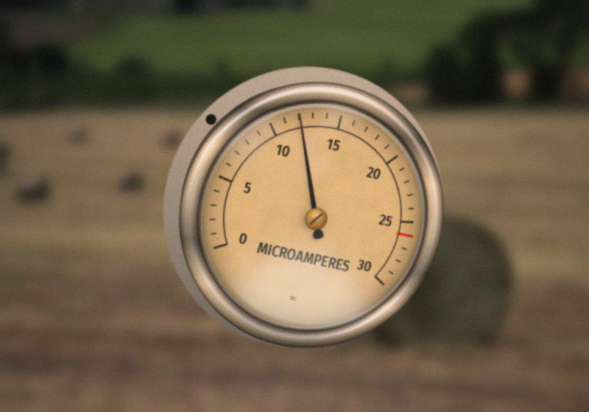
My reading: 12 µA
